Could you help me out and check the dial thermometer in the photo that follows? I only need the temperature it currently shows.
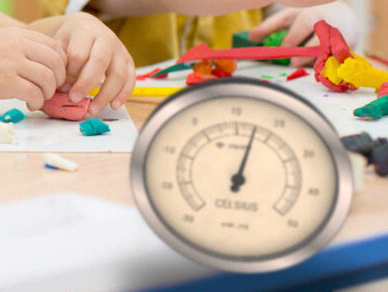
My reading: 15 °C
